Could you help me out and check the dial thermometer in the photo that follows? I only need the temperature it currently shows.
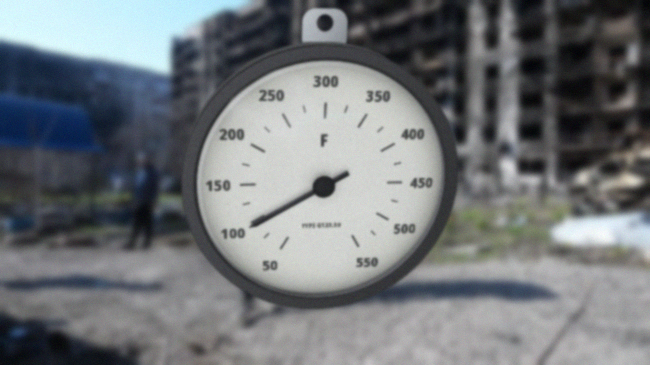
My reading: 100 °F
